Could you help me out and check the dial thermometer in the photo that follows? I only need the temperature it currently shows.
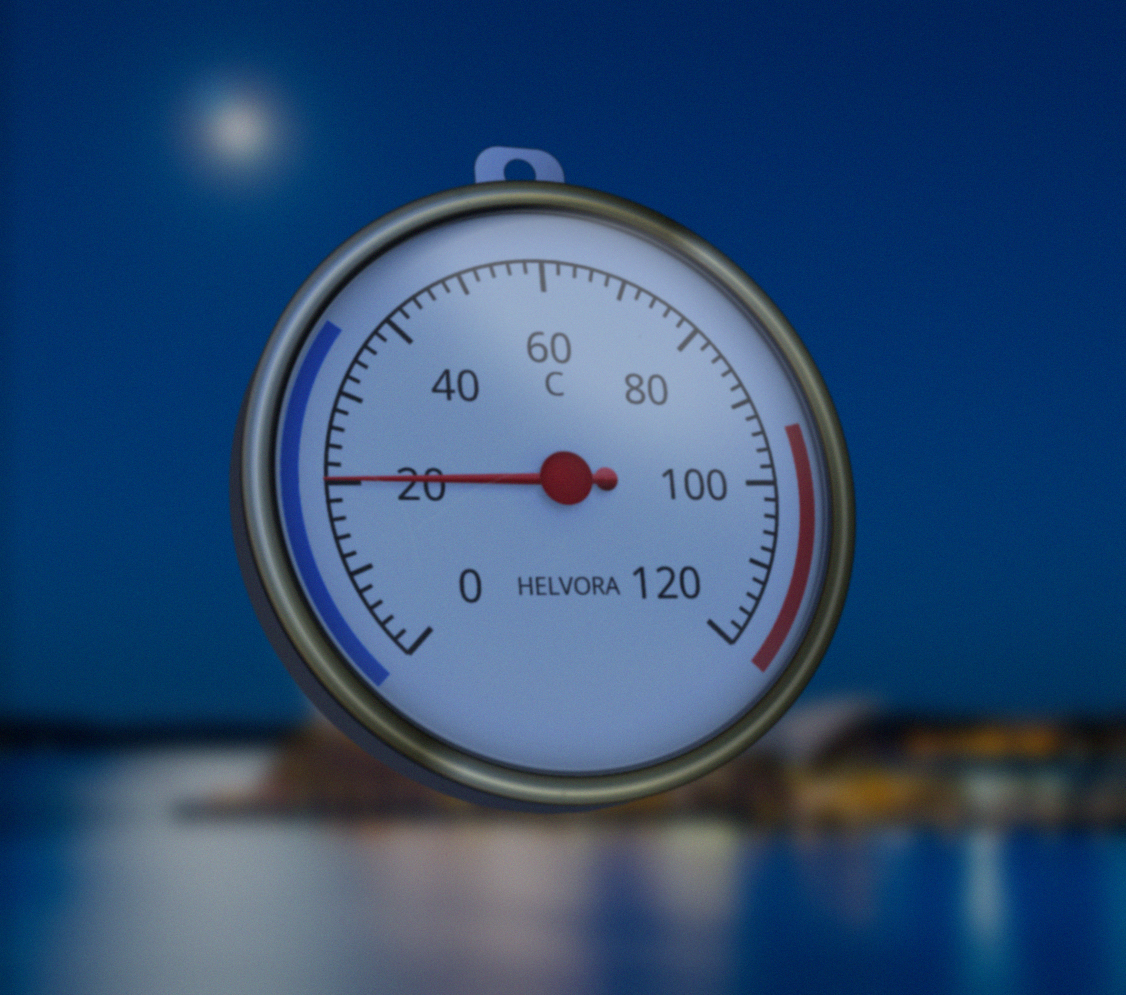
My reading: 20 °C
